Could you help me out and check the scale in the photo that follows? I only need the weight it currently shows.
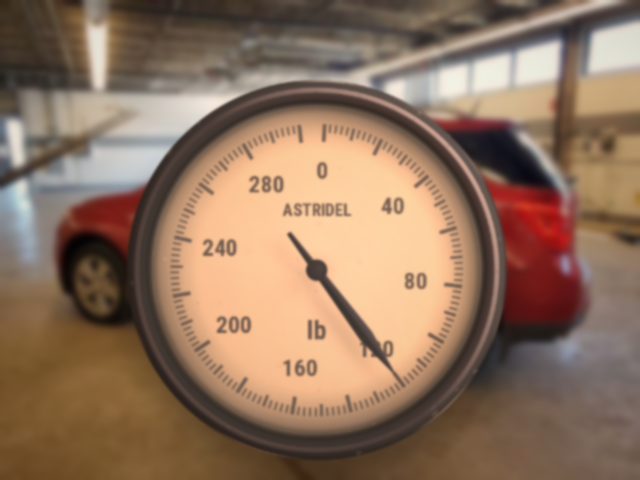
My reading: 120 lb
